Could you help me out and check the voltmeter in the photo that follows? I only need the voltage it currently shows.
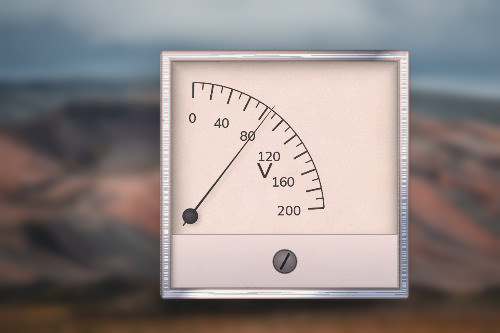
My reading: 85 V
